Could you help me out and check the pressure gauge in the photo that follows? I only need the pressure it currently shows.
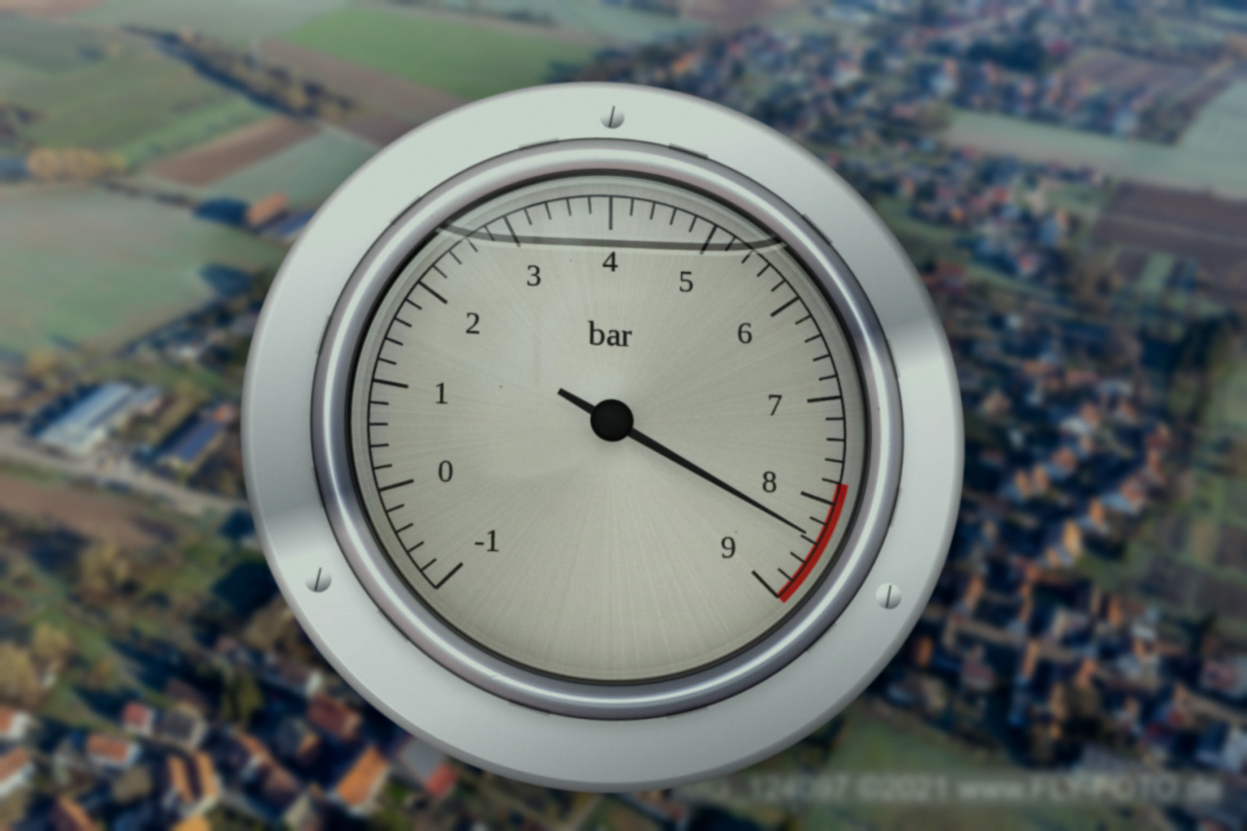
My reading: 8.4 bar
